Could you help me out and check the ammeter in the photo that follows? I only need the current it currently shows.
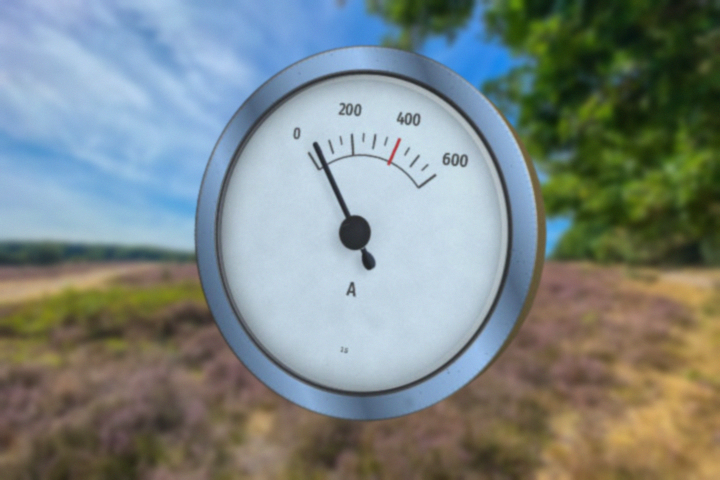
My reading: 50 A
